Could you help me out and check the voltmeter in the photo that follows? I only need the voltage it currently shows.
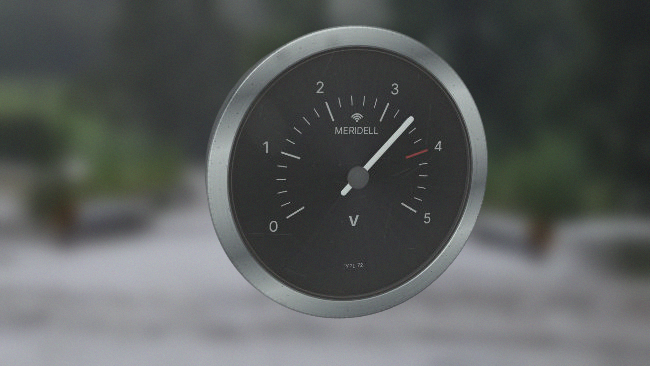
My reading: 3.4 V
